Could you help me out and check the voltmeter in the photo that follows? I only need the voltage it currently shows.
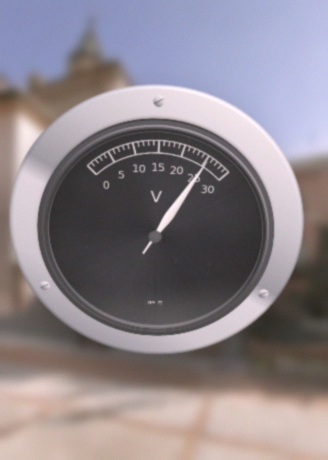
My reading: 25 V
